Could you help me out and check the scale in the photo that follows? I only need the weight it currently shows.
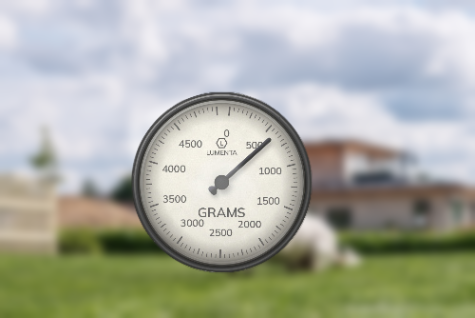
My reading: 600 g
